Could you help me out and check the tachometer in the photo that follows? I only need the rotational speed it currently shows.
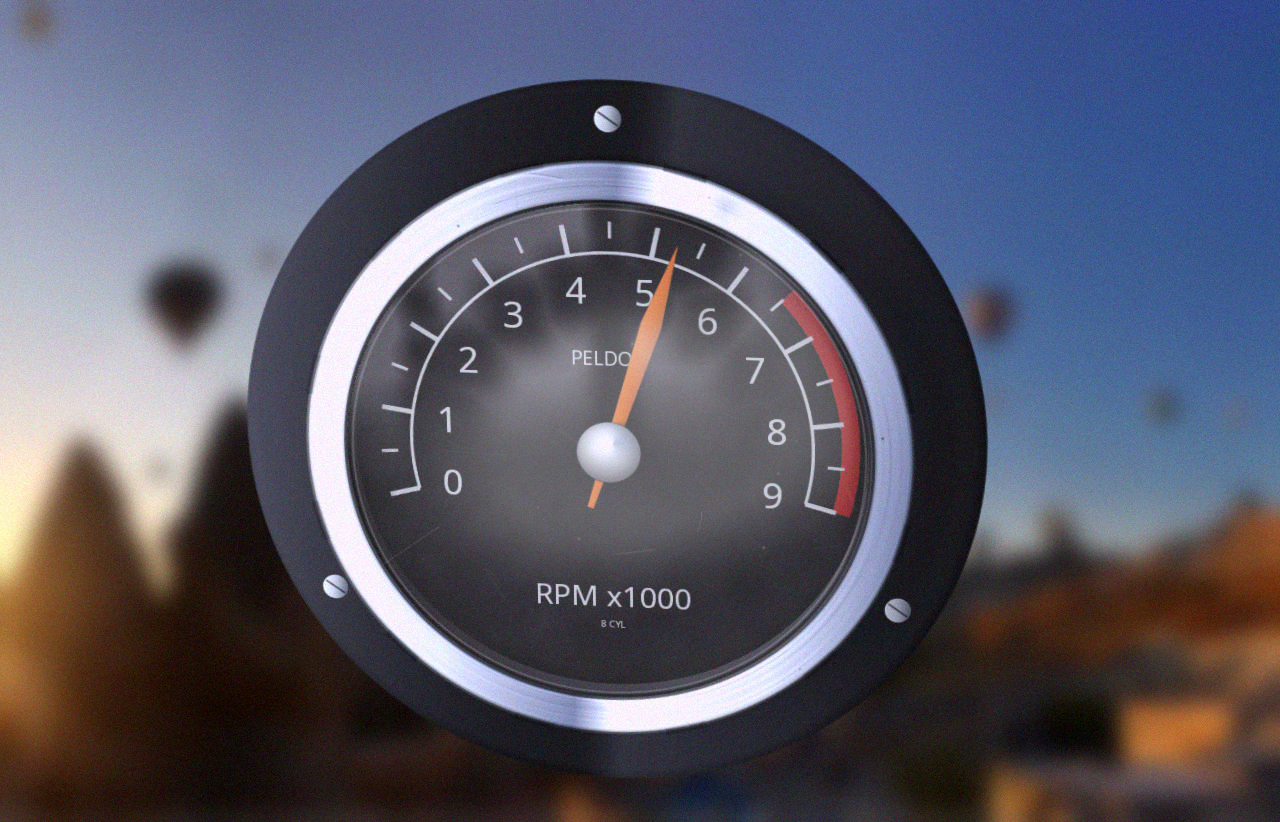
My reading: 5250 rpm
